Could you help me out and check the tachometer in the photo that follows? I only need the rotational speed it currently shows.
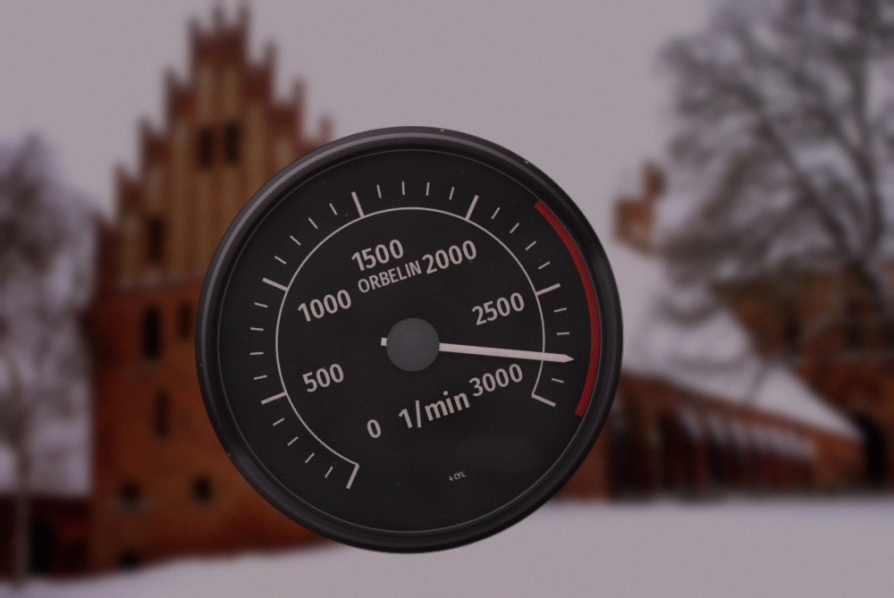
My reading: 2800 rpm
